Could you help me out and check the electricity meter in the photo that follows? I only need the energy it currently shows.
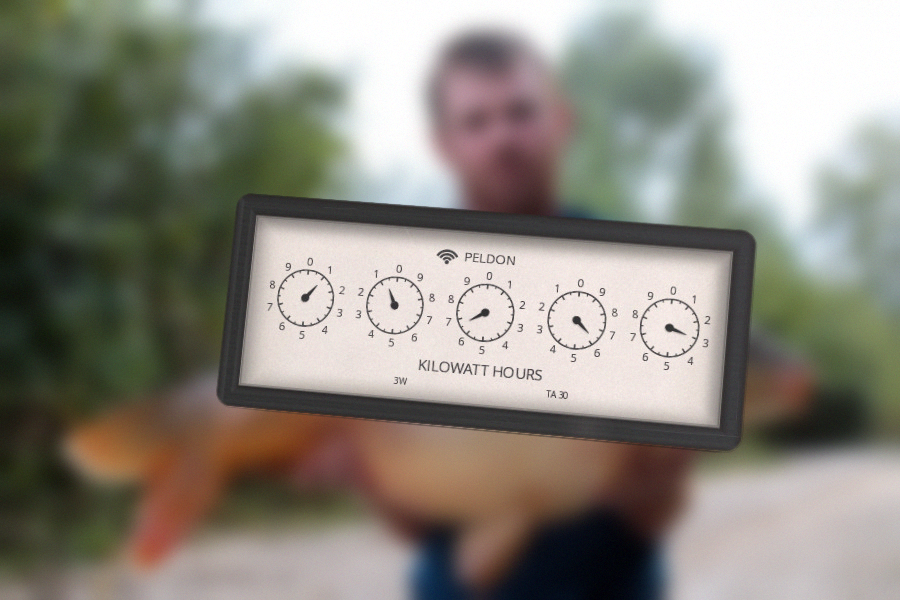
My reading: 10663 kWh
